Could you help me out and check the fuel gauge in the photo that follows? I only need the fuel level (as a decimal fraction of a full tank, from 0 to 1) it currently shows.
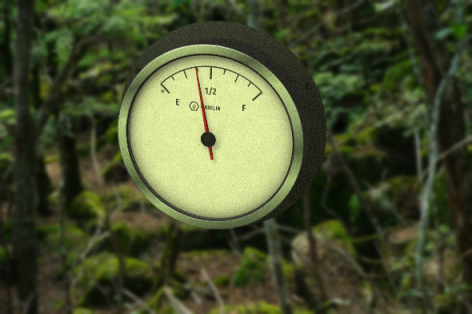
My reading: 0.375
